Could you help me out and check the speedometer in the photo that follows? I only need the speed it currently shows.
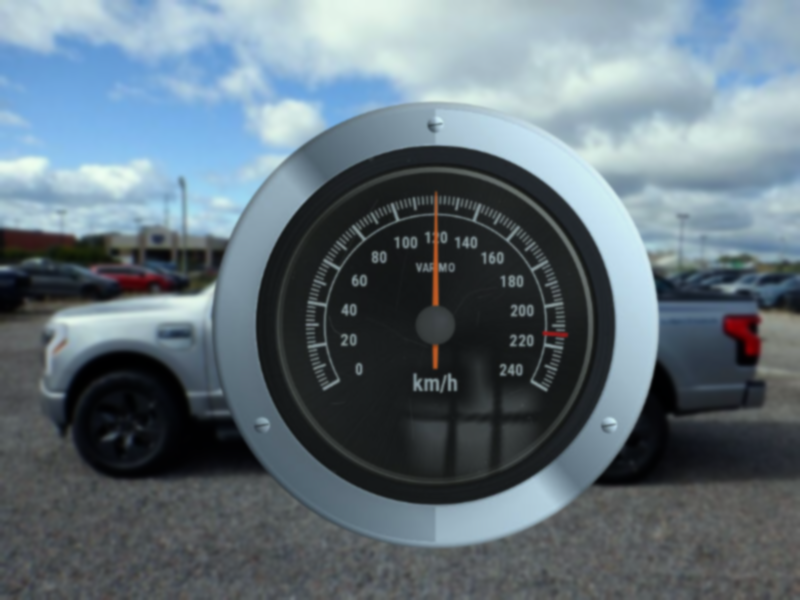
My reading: 120 km/h
